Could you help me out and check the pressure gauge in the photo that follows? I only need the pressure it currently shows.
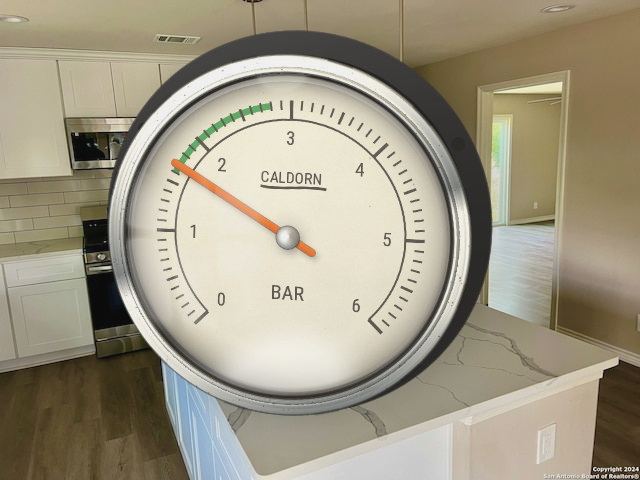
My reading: 1.7 bar
